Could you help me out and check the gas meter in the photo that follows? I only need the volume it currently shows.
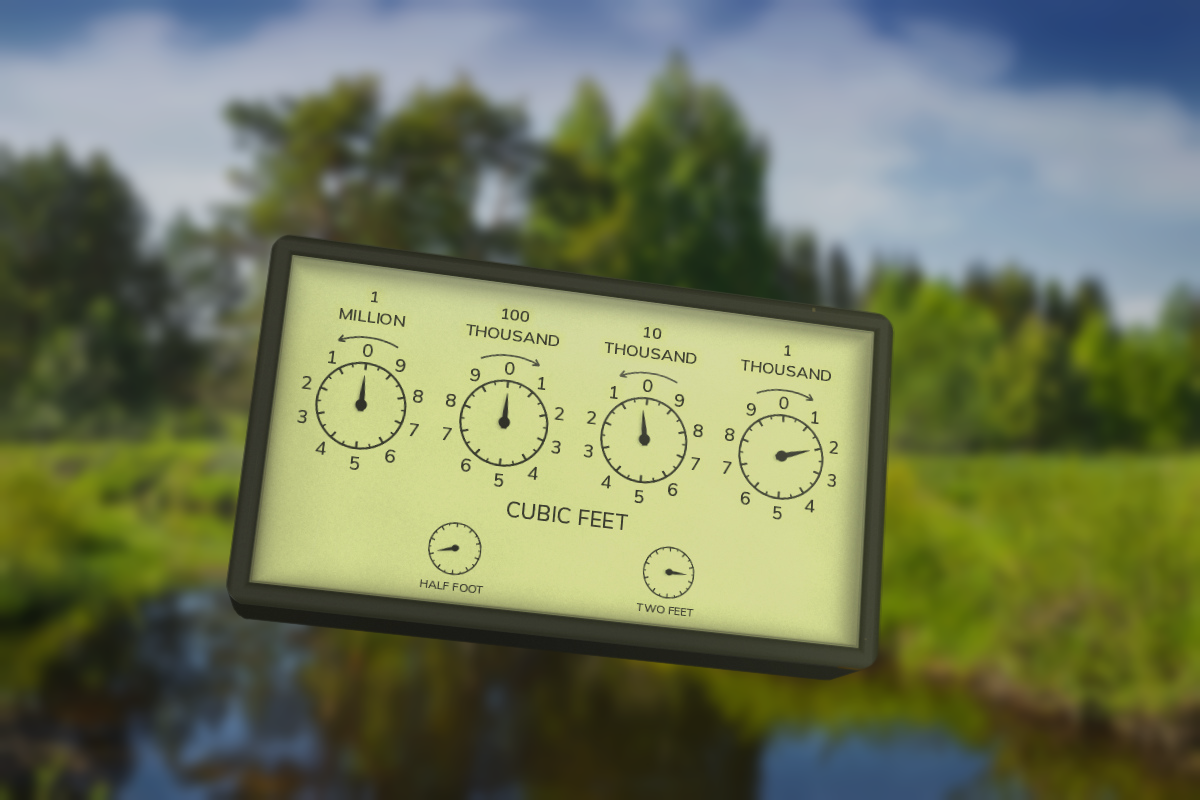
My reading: 200 ft³
